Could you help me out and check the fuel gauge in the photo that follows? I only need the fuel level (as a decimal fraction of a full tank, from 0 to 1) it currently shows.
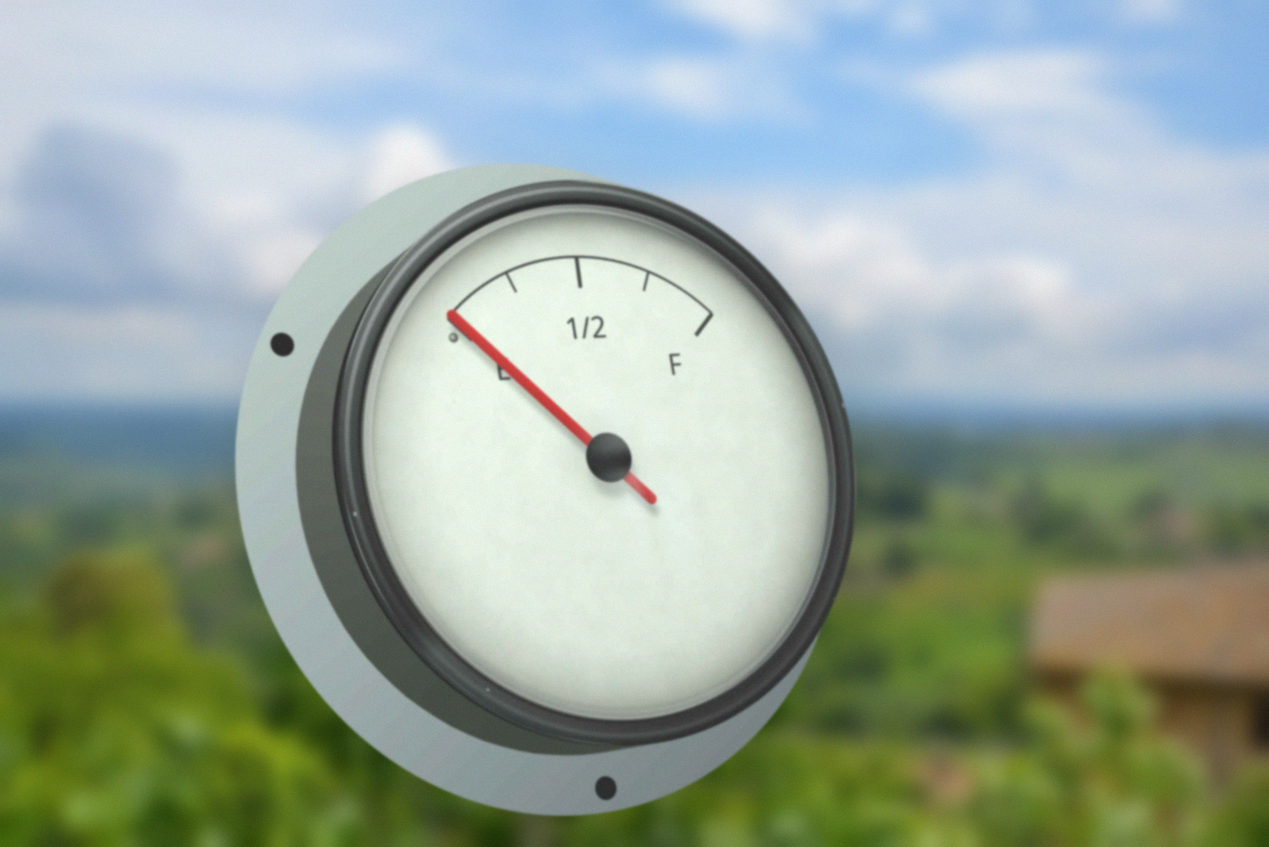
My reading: 0
